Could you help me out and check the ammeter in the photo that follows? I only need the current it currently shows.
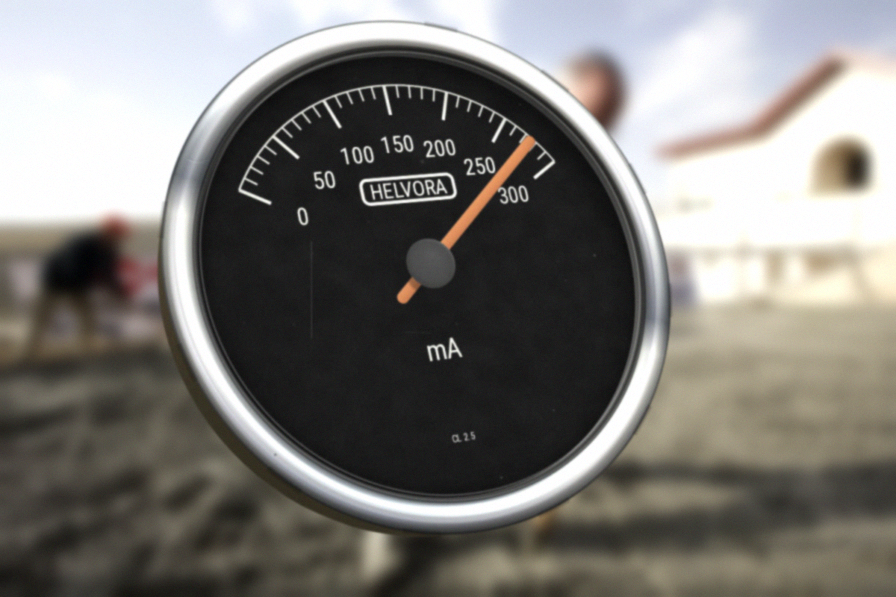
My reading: 275 mA
